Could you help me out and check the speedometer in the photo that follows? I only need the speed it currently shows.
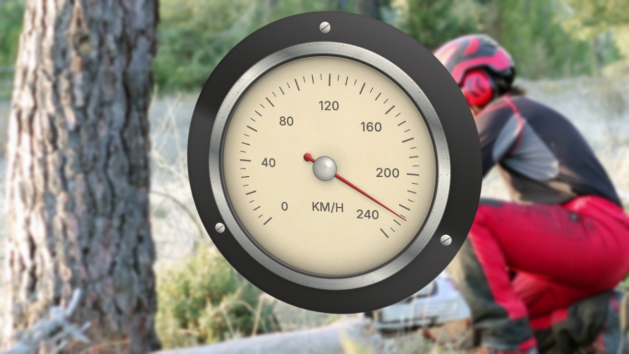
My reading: 225 km/h
